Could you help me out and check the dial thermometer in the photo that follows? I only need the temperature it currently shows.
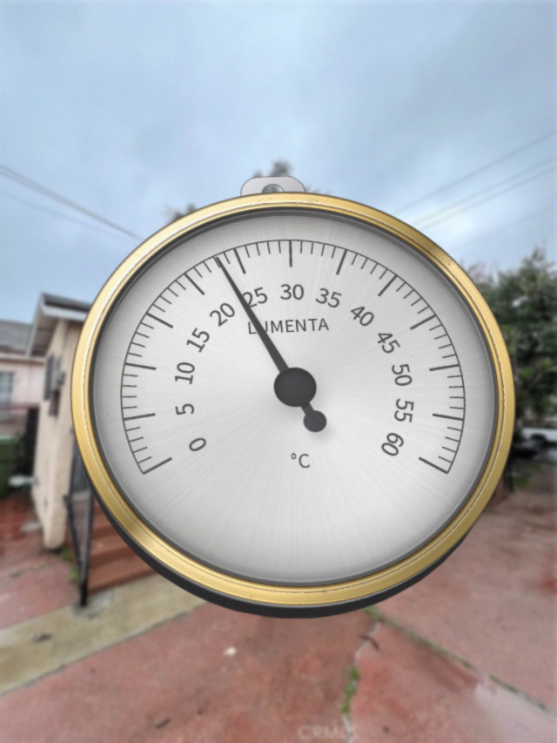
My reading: 23 °C
